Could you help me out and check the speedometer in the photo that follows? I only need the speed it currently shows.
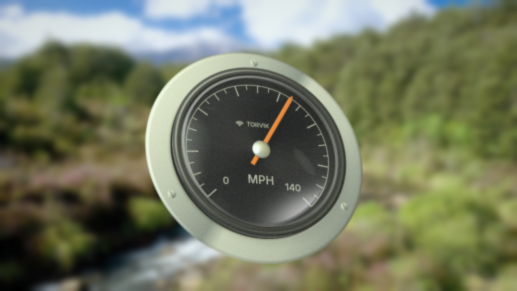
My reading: 85 mph
